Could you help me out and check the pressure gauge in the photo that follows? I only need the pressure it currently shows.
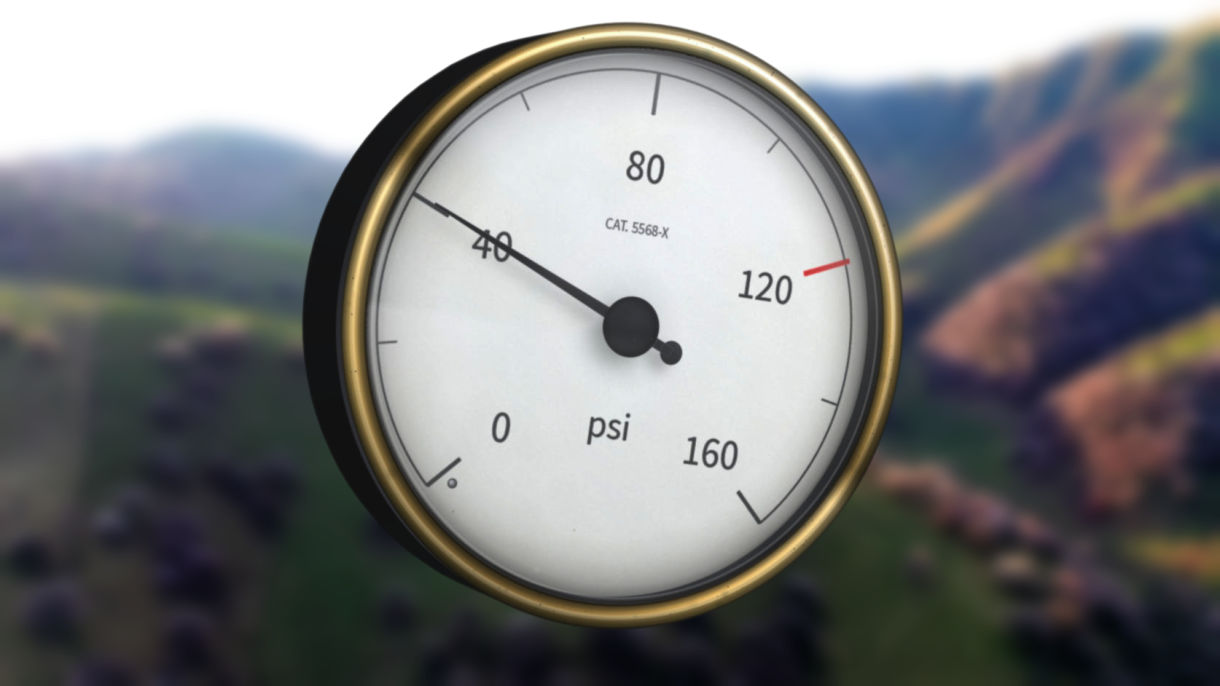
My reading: 40 psi
